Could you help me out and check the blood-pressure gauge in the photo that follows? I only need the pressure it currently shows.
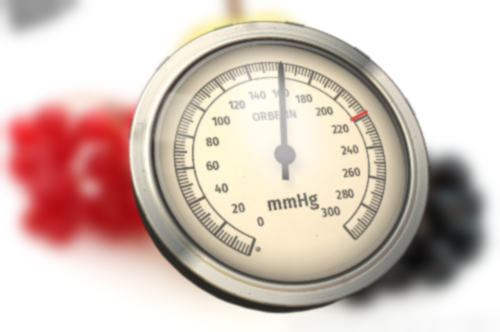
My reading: 160 mmHg
